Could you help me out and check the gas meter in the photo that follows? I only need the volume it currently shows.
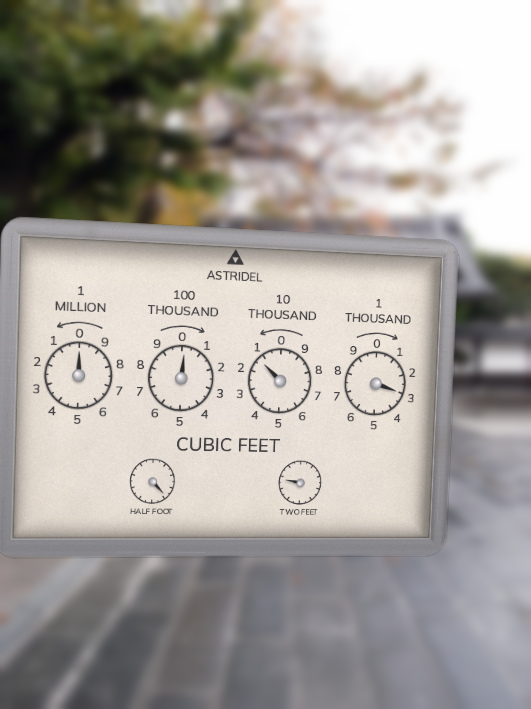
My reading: 1300 ft³
